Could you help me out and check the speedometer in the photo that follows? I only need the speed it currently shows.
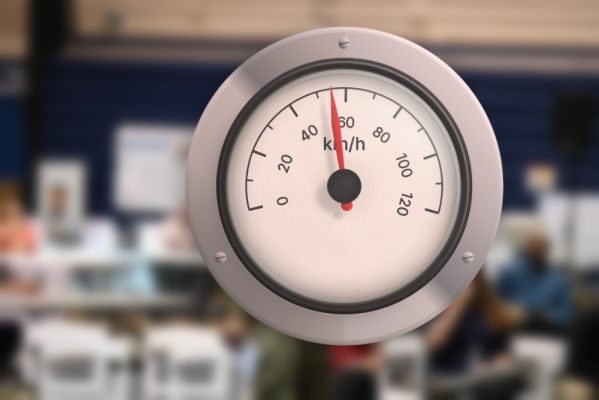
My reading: 55 km/h
